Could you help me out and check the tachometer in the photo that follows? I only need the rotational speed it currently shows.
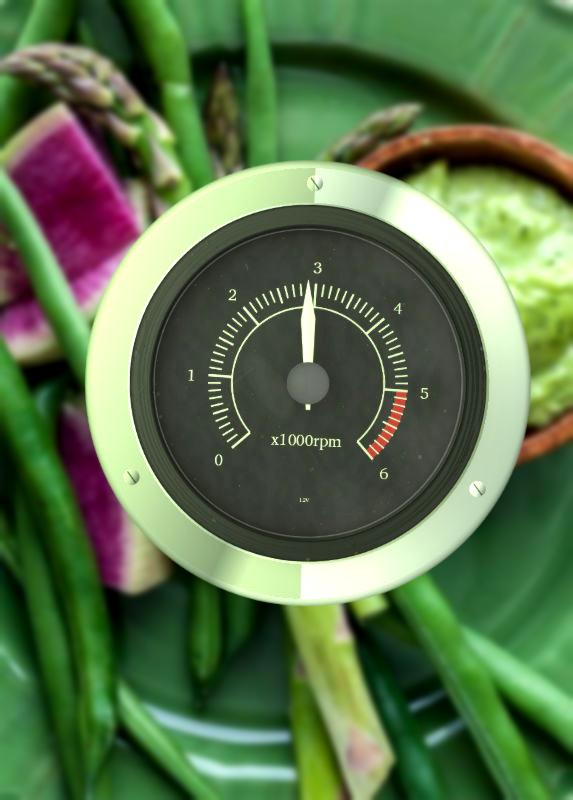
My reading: 2900 rpm
